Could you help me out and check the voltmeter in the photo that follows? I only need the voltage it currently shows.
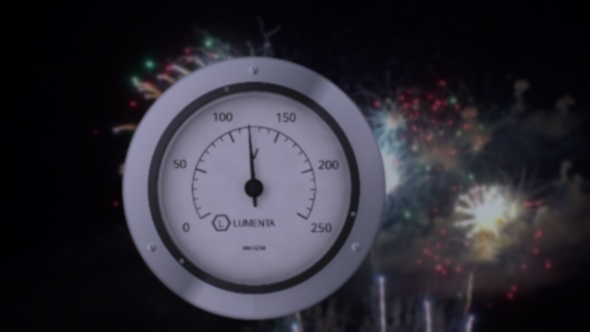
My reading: 120 V
